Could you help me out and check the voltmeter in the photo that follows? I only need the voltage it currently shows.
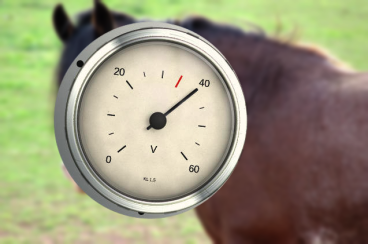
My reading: 40 V
